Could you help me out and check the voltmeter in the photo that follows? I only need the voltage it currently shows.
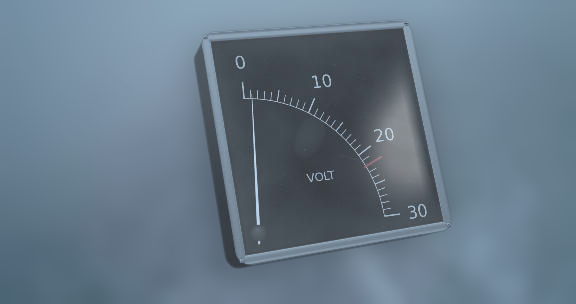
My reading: 1 V
